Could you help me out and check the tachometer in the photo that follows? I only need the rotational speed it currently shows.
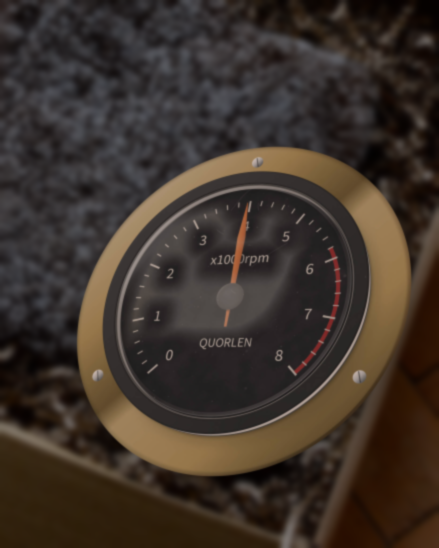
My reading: 4000 rpm
